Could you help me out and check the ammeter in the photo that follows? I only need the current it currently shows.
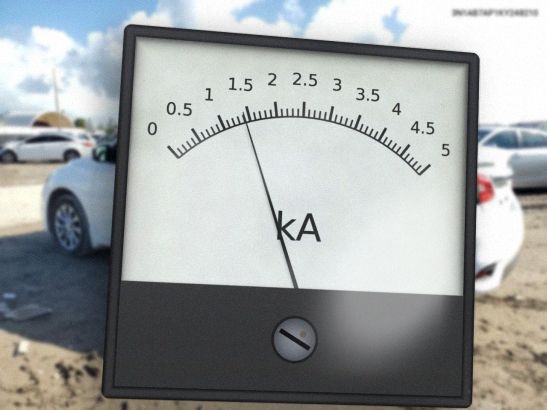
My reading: 1.4 kA
